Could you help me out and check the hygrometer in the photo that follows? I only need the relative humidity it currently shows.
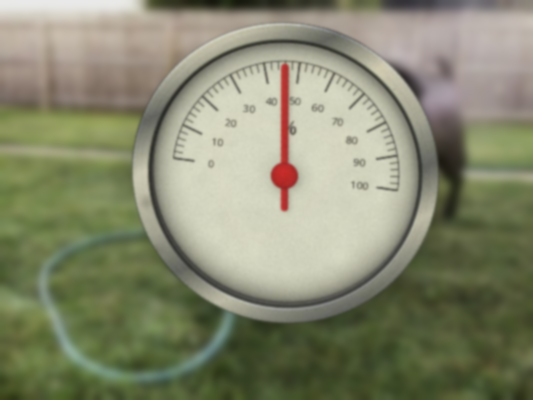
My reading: 46 %
